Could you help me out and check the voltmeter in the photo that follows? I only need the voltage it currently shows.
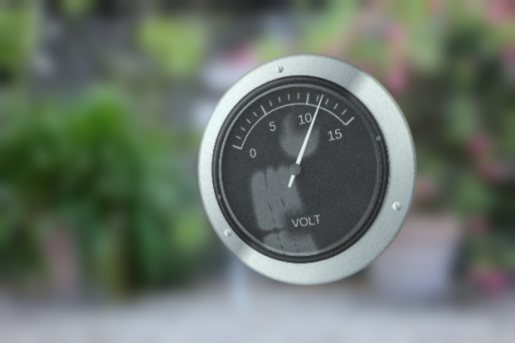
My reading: 11.5 V
